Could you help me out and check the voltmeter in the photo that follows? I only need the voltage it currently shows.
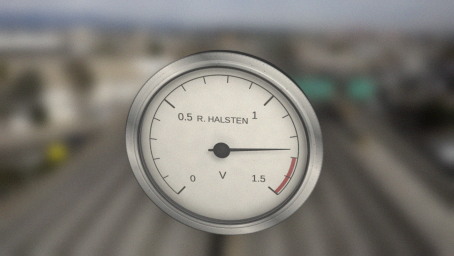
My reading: 1.25 V
